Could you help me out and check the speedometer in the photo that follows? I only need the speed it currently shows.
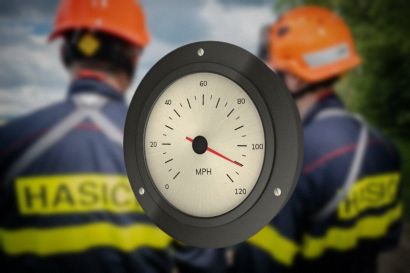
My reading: 110 mph
